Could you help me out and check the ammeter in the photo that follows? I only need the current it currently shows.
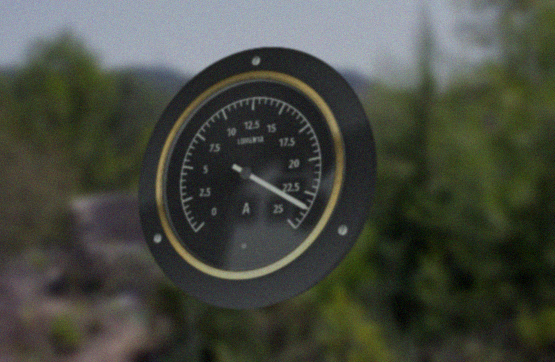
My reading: 23.5 A
